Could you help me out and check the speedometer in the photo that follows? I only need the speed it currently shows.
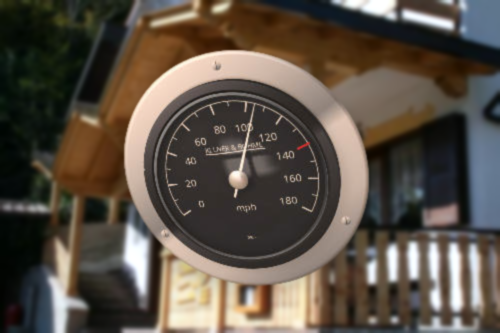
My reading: 105 mph
